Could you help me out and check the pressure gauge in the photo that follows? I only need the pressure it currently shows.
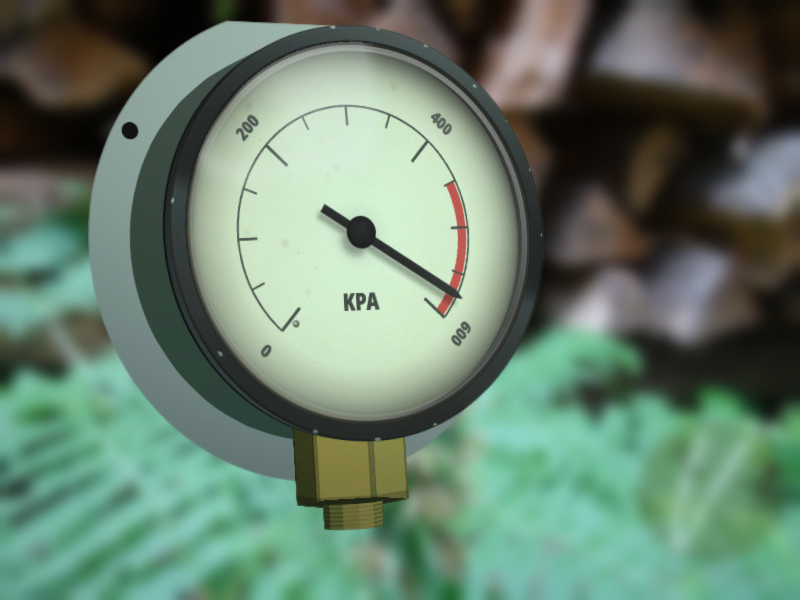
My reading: 575 kPa
